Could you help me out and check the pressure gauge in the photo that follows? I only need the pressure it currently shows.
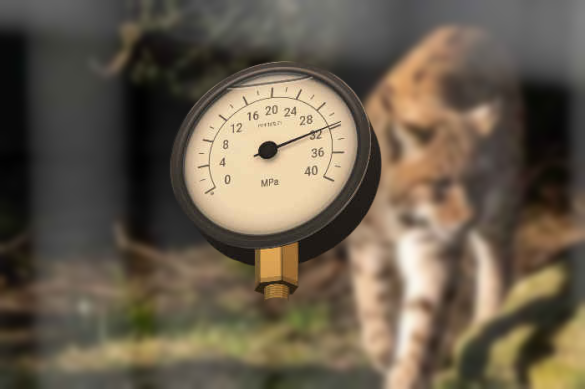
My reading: 32 MPa
